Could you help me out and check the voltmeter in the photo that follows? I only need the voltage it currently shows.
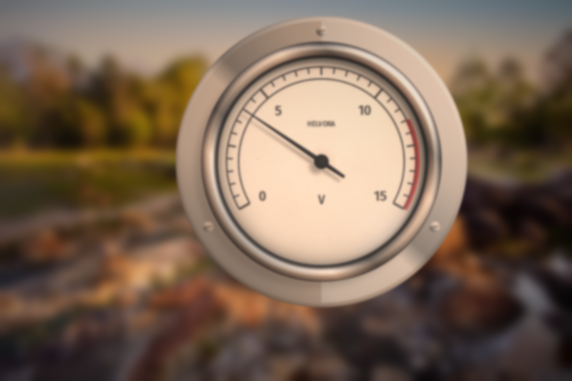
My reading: 4 V
